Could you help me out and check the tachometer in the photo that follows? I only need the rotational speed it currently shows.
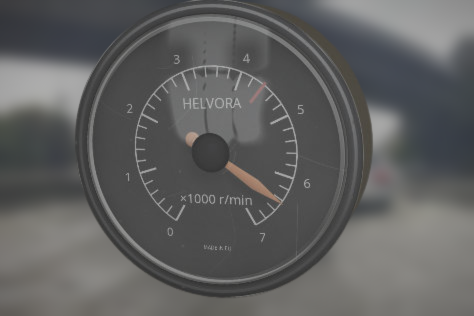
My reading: 6400 rpm
